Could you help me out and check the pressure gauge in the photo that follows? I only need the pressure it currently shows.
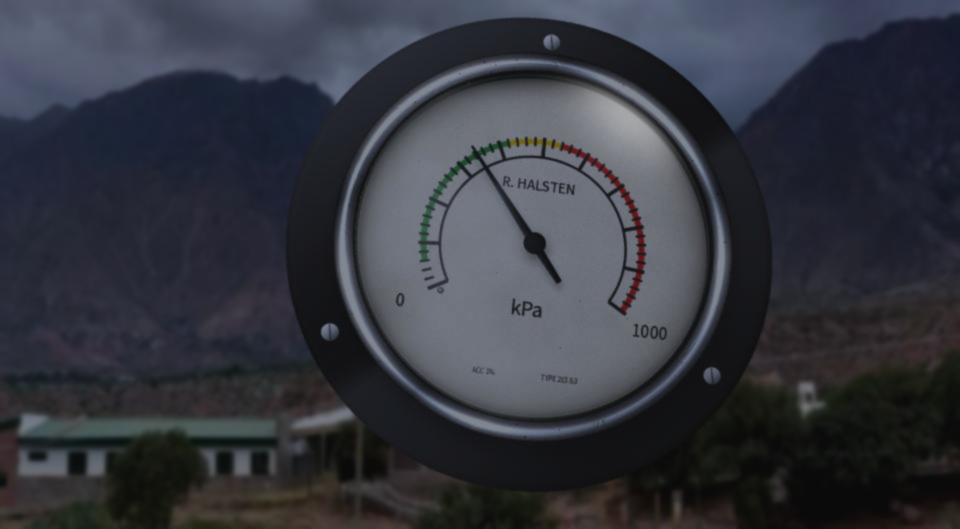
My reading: 340 kPa
